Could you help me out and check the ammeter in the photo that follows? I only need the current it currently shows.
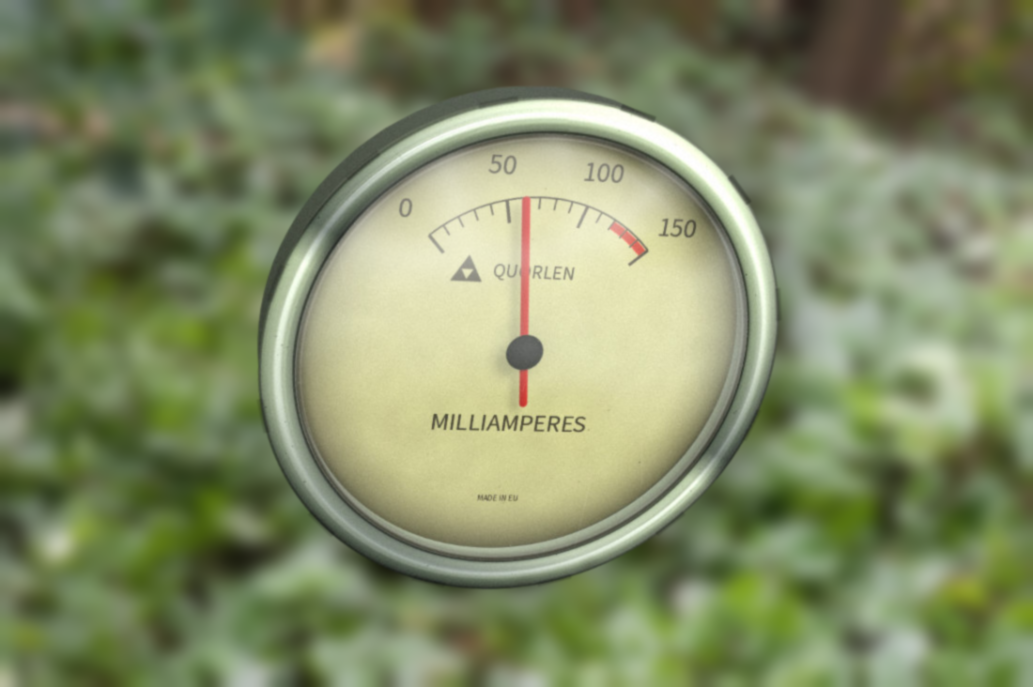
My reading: 60 mA
